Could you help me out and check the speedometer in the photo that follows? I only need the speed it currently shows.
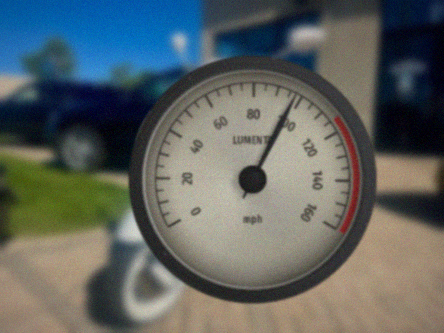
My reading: 97.5 mph
